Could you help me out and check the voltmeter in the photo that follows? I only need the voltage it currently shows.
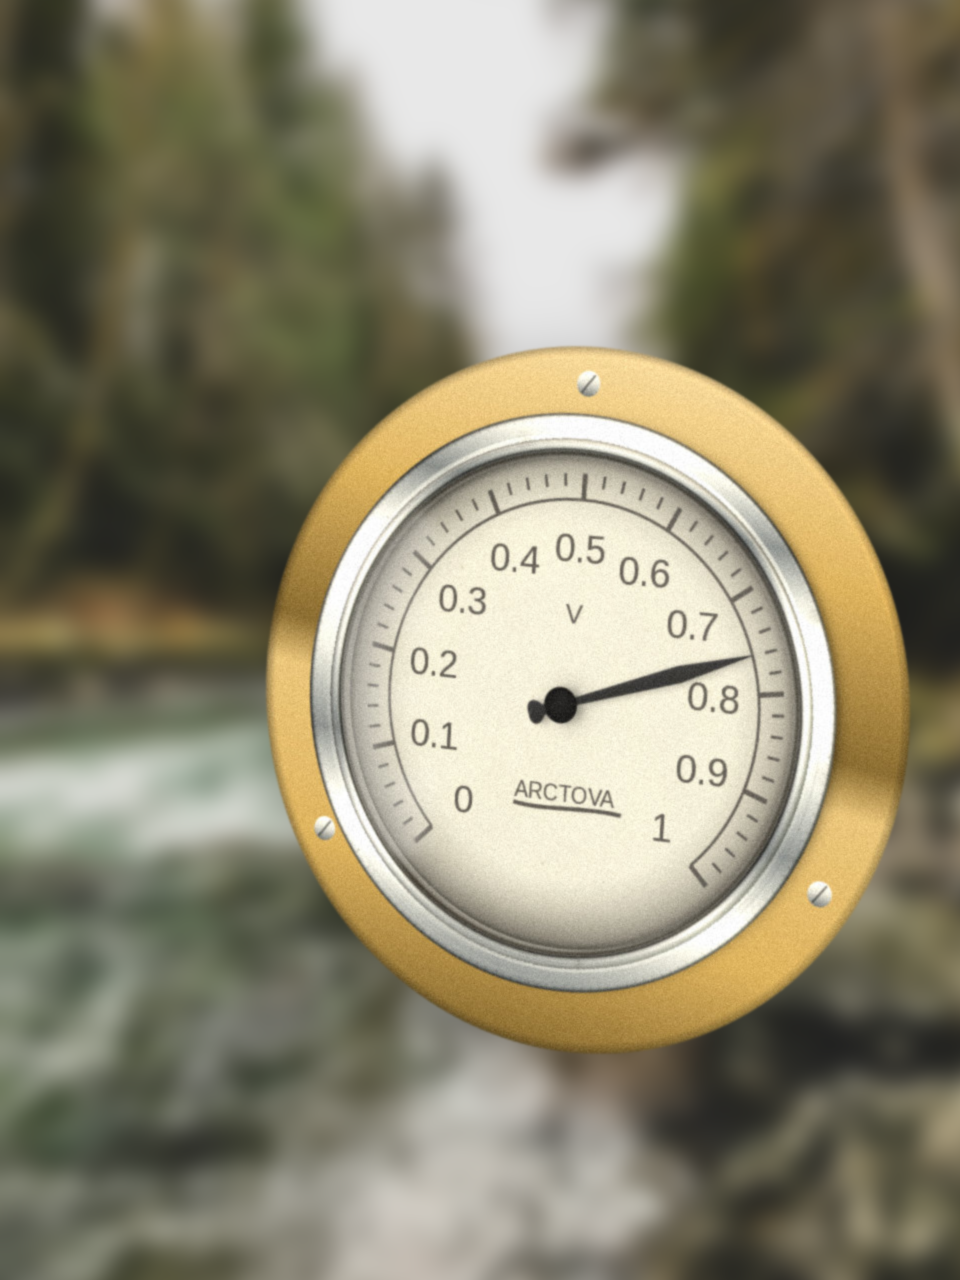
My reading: 0.76 V
